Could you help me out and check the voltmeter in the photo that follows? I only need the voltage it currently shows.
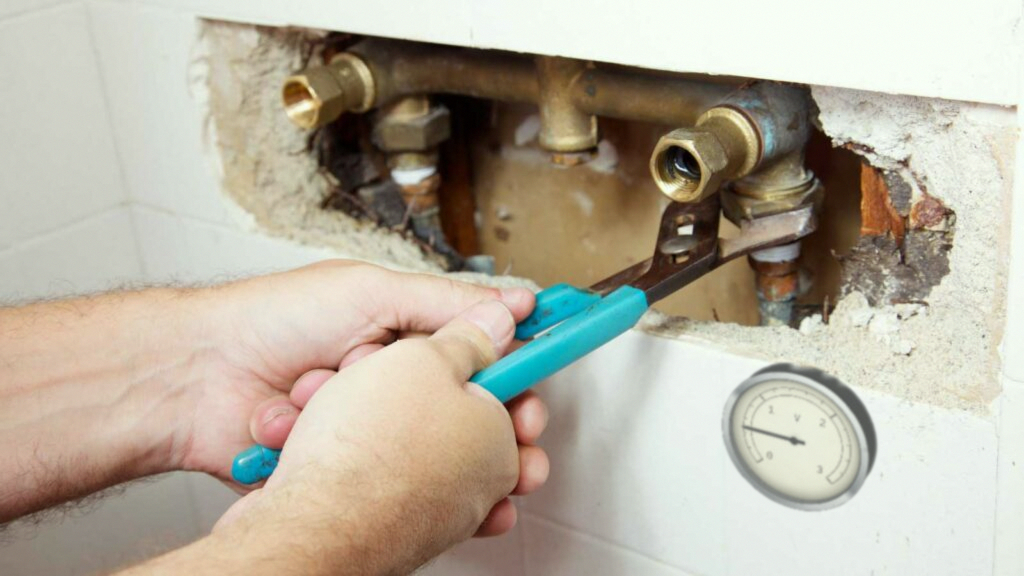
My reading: 0.5 V
